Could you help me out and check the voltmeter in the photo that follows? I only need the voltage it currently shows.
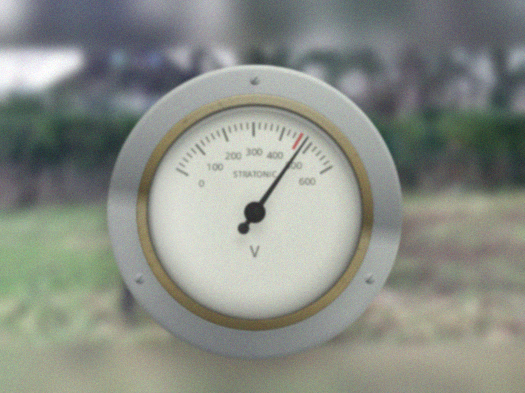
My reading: 480 V
